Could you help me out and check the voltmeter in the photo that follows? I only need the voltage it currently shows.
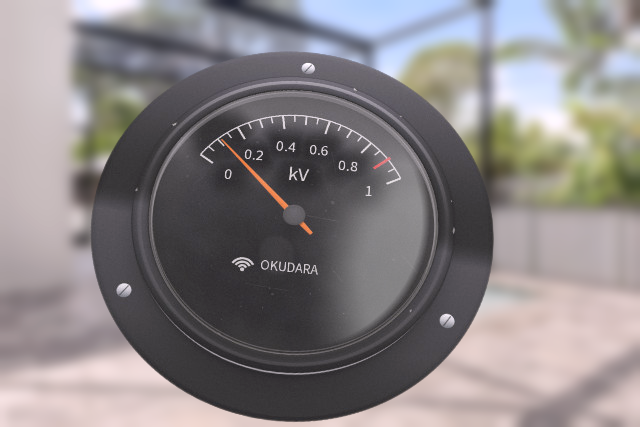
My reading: 0.1 kV
